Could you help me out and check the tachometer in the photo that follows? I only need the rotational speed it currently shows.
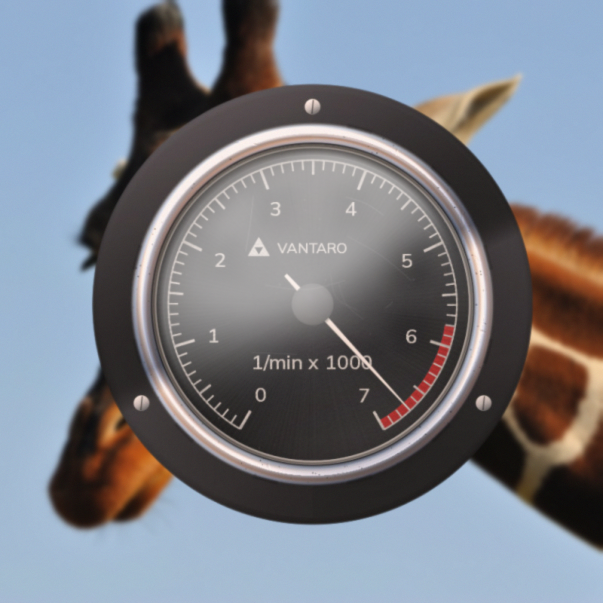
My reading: 6700 rpm
